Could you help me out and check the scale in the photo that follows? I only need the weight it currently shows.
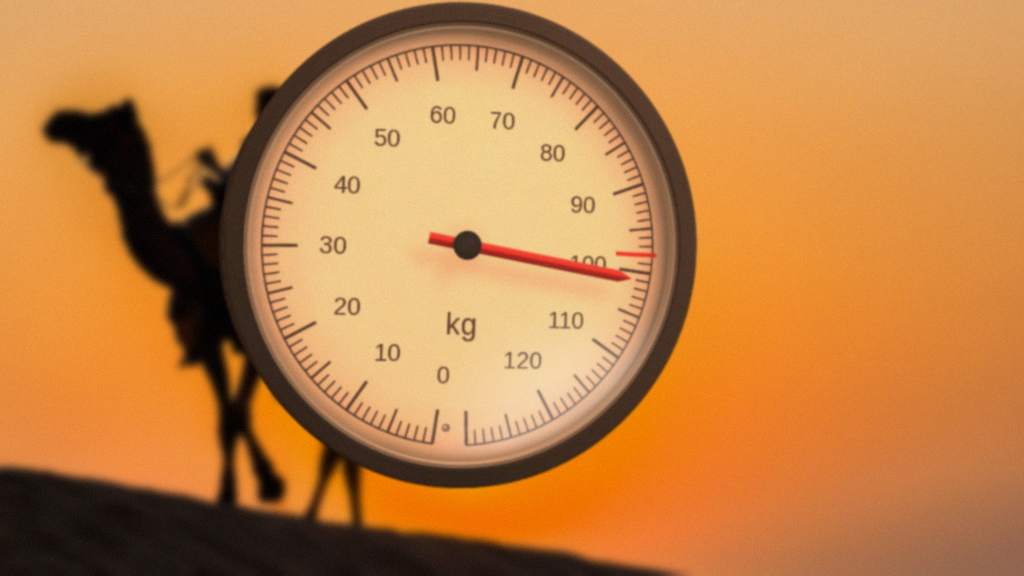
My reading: 101 kg
